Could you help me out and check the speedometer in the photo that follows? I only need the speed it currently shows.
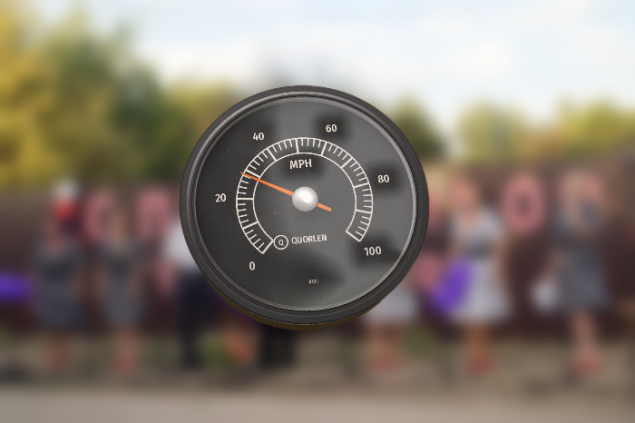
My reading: 28 mph
